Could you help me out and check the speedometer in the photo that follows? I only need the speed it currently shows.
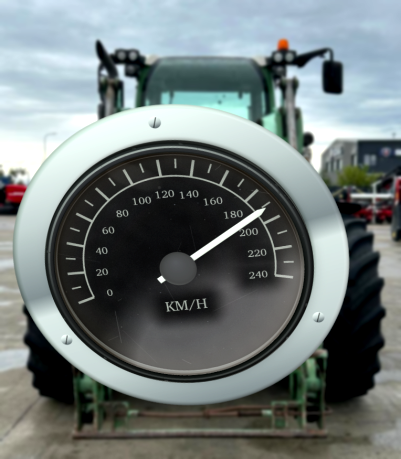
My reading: 190 km/h
